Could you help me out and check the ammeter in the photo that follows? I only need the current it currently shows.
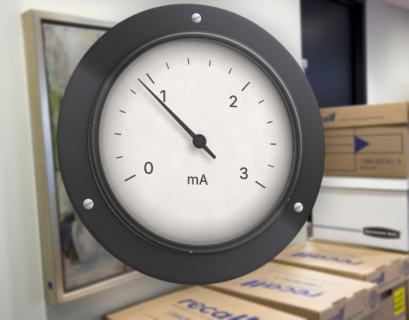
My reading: 0.9 mA
